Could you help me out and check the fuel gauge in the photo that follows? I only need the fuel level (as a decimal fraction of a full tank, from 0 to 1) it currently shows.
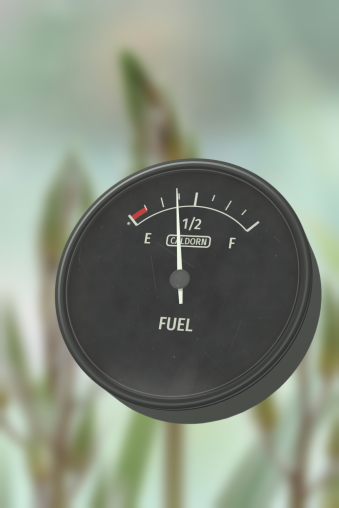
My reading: 0.375
